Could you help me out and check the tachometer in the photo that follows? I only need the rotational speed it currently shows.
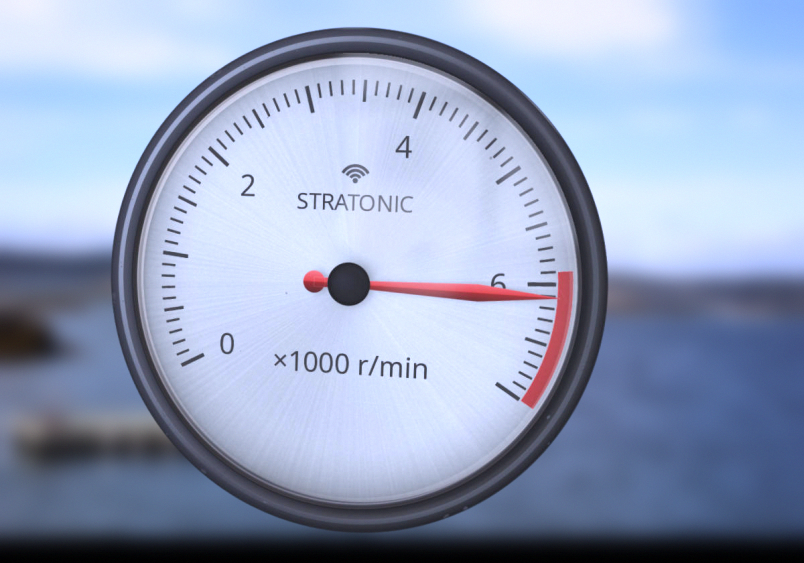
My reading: 6100 rpm
